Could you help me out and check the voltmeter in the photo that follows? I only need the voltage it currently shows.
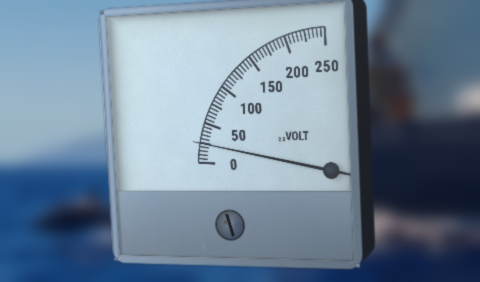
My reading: 25 V
